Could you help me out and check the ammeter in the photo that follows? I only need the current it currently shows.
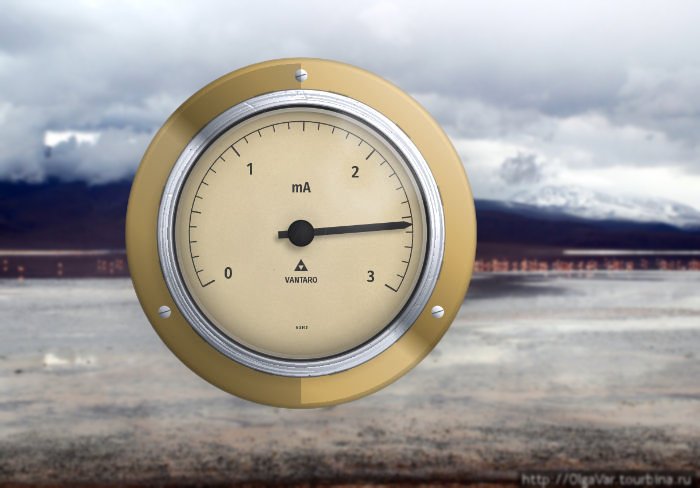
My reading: 2.55 mA
